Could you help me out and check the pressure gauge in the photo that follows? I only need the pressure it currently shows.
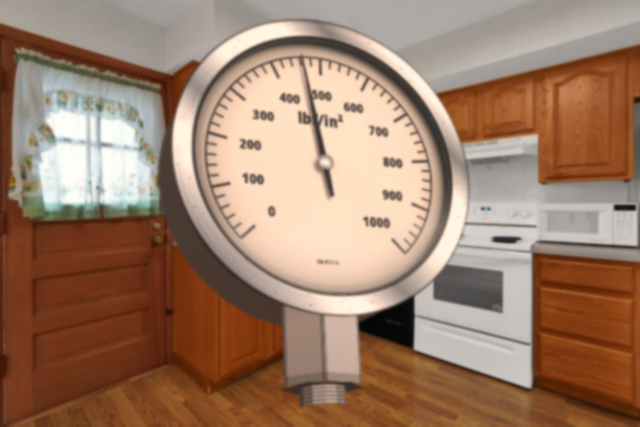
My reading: 460 psi
